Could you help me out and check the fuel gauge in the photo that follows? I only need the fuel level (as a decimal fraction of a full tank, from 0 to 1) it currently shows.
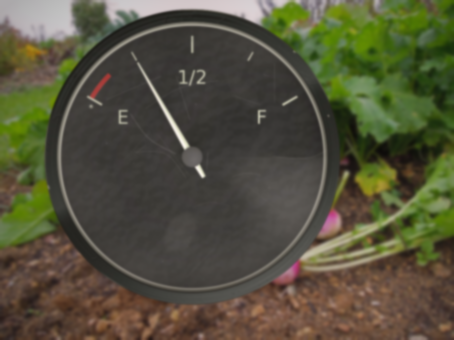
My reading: 0.25
